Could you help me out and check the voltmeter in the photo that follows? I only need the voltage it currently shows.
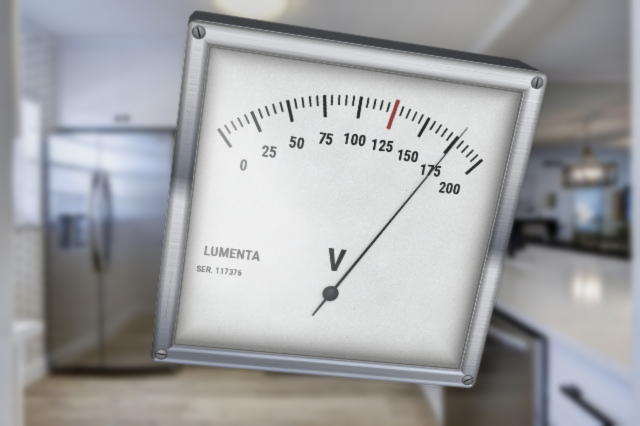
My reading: 175 V
